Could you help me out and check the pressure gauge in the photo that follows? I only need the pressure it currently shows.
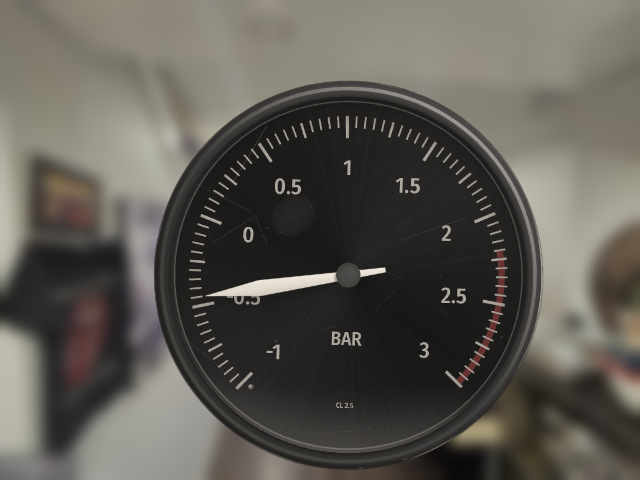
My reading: -0.45 bar
